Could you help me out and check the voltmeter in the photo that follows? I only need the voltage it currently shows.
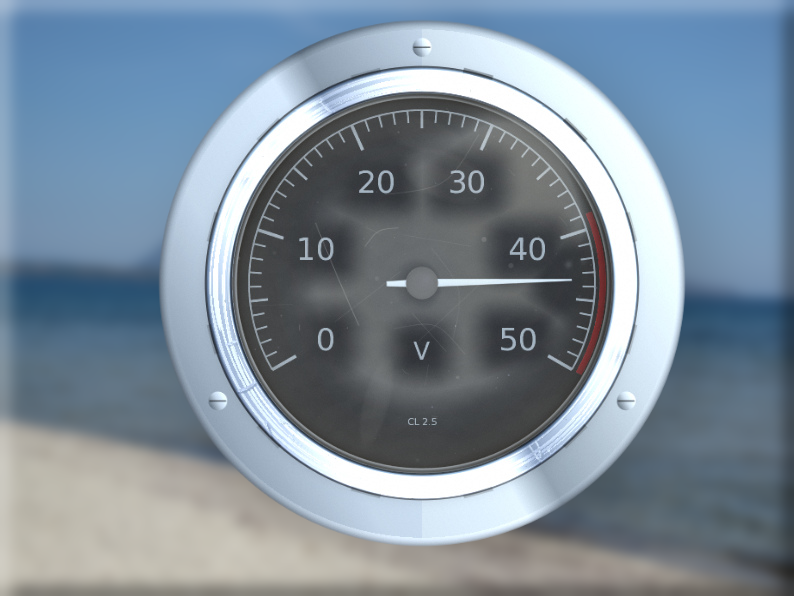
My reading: 43.5 V
